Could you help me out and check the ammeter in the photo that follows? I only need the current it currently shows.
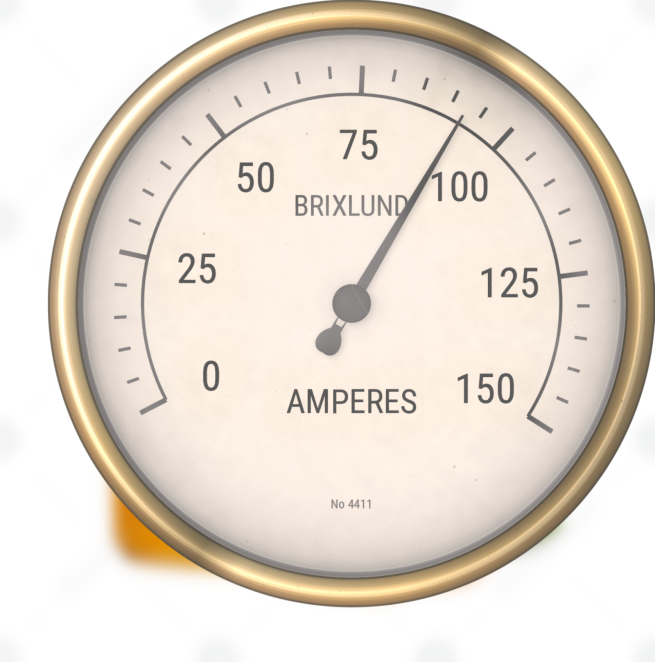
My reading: 92.5 A
